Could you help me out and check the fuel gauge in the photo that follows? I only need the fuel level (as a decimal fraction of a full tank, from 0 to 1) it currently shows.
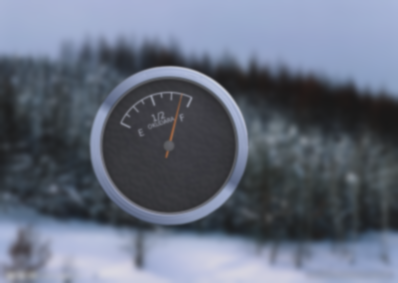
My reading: 0.875
